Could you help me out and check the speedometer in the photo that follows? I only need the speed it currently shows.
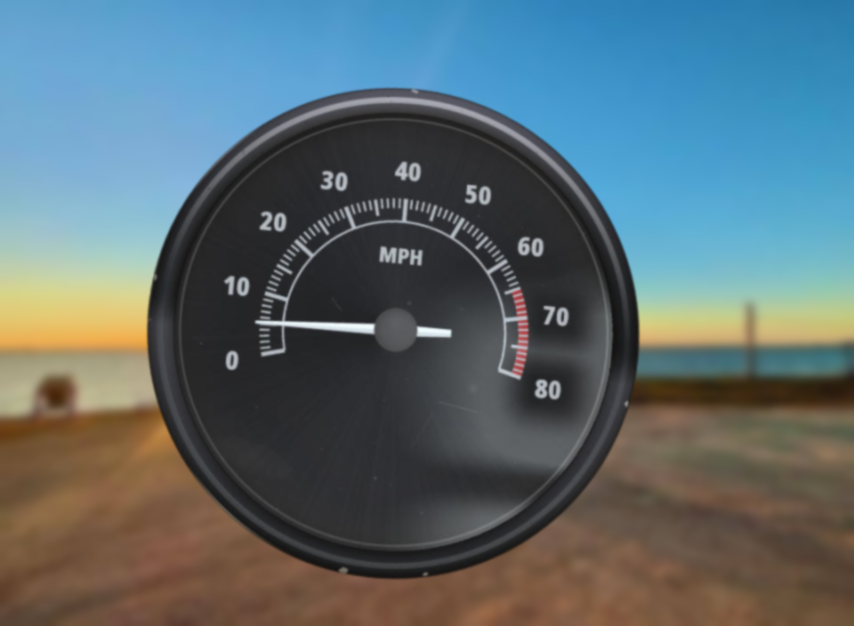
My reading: 5 mph
